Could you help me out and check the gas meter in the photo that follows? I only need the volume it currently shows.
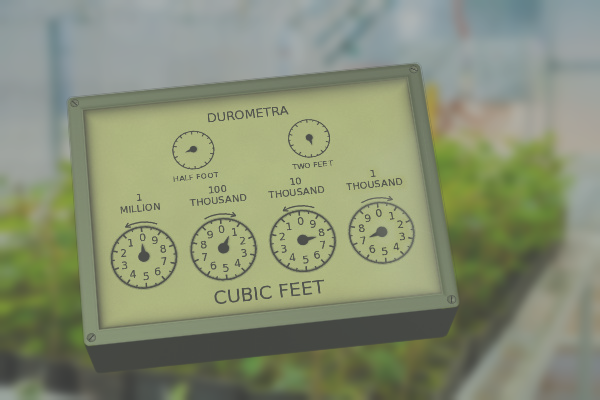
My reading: 7700 ft³
